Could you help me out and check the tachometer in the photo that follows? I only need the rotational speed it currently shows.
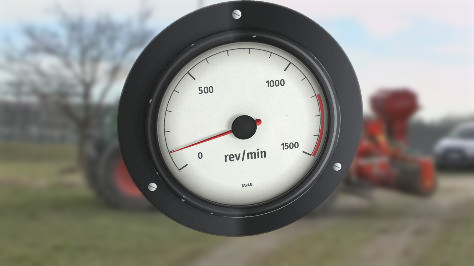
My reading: 100 rpm
